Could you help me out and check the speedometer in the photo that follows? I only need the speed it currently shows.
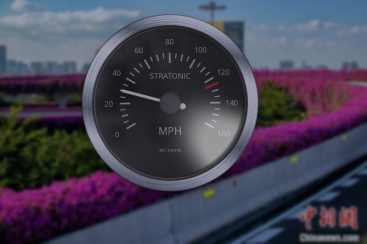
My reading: 30 mph
